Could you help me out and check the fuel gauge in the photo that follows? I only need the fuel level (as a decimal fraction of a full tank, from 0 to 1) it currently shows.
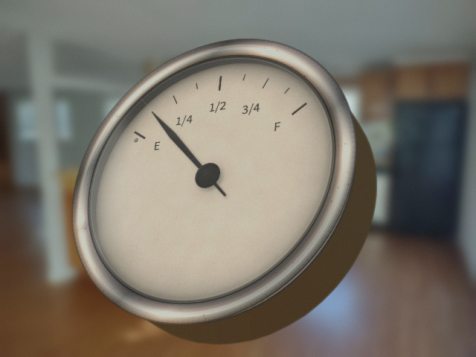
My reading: 0.125
